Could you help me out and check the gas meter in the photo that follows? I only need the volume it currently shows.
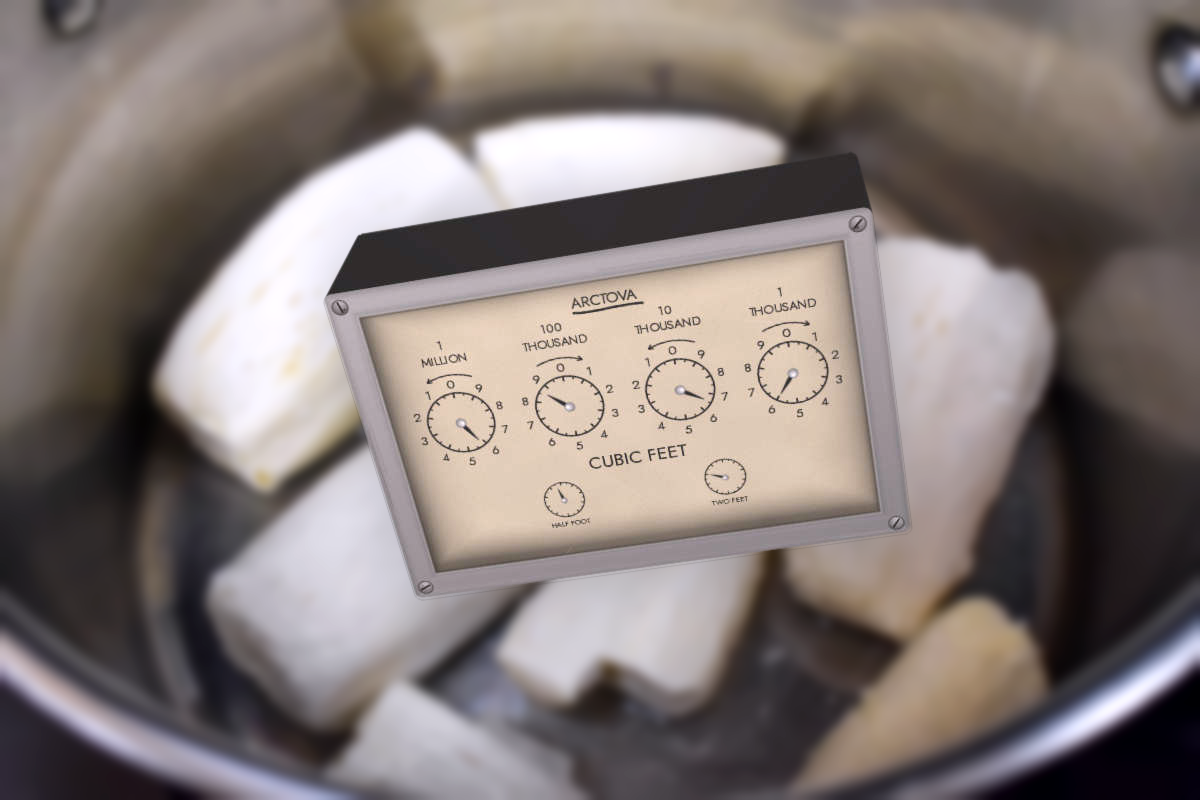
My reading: 586600 ft³
